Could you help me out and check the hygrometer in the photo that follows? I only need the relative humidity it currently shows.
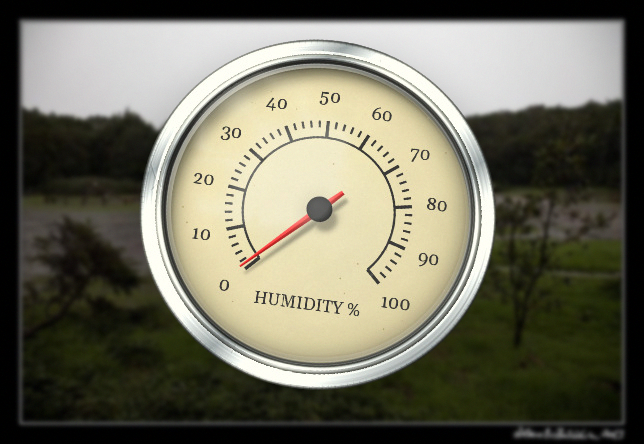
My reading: 1 %
